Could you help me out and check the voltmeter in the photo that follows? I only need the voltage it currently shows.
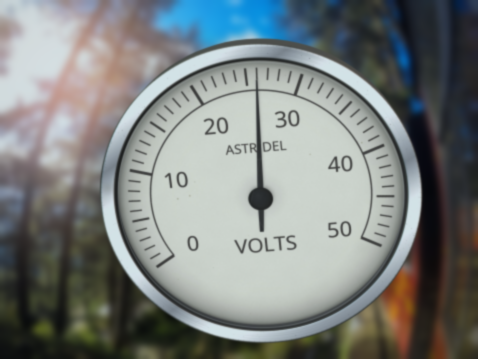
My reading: 26 V
